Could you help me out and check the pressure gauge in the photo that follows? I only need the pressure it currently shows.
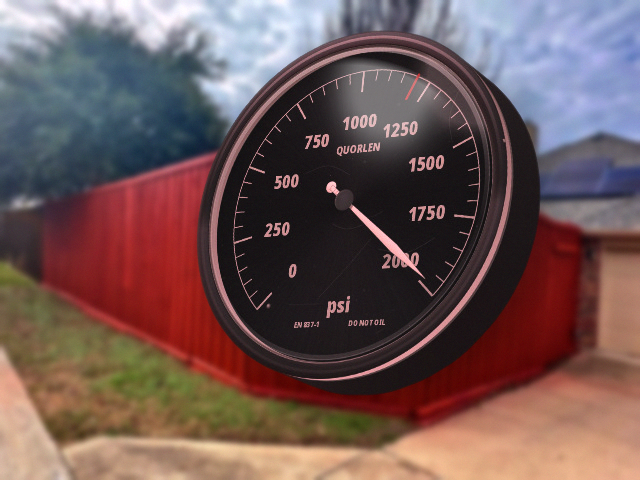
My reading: 1975 psi
